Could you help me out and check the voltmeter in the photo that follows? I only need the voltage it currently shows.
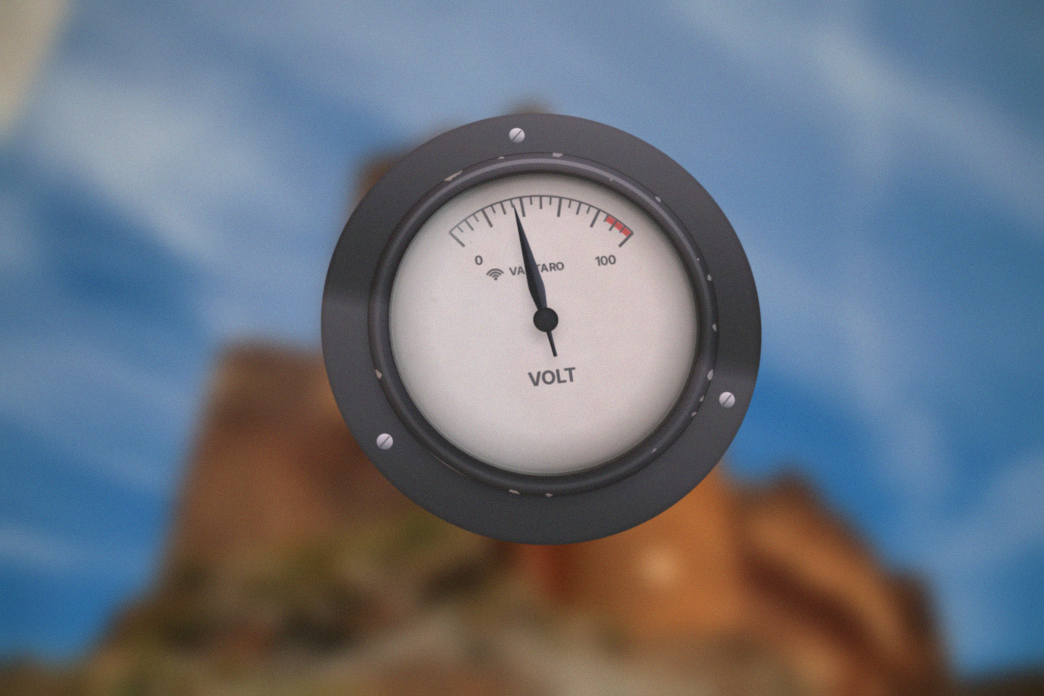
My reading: 35 V
